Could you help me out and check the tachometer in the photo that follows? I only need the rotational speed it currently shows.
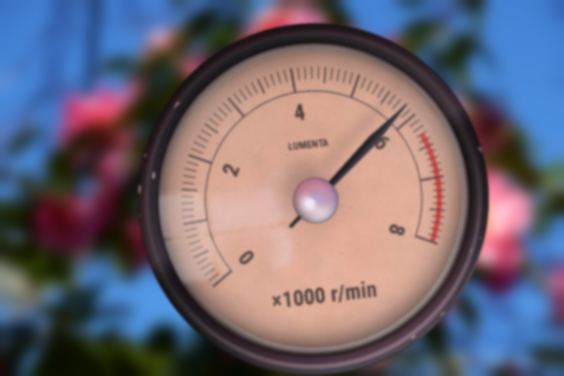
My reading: 5800 rpm
